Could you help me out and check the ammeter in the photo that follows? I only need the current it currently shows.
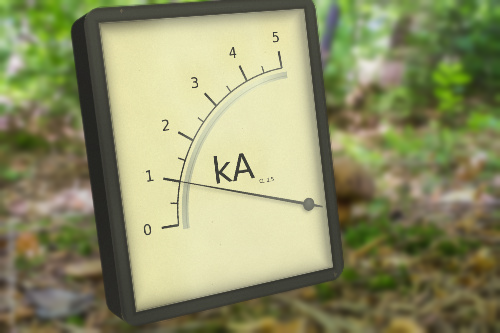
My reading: 1 kA
